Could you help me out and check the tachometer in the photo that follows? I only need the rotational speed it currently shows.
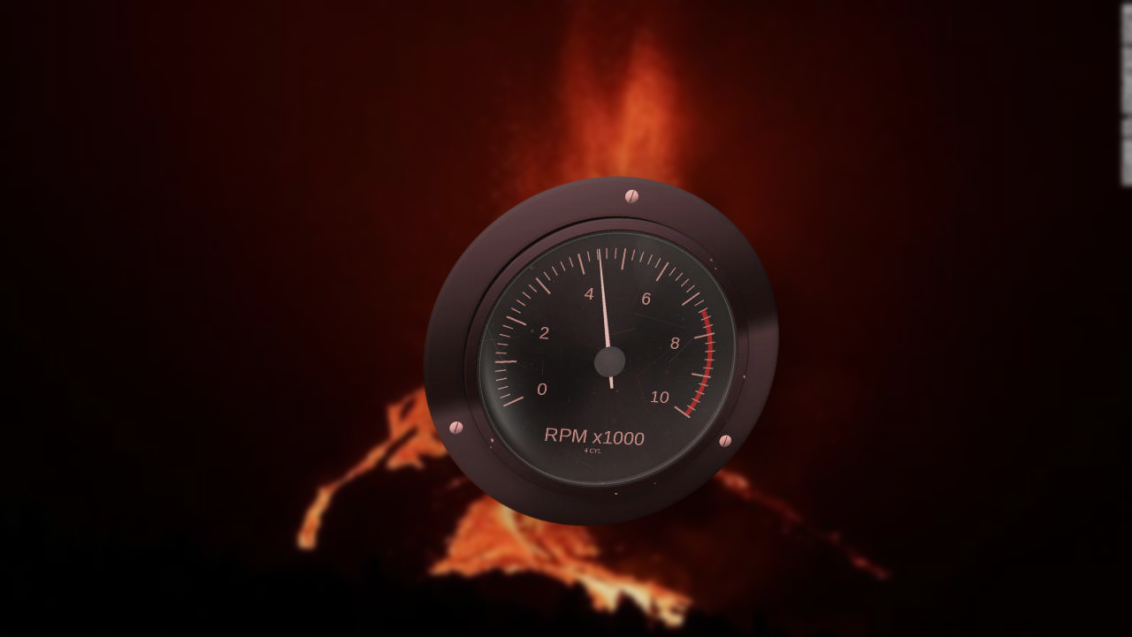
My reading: 4400 rpm
